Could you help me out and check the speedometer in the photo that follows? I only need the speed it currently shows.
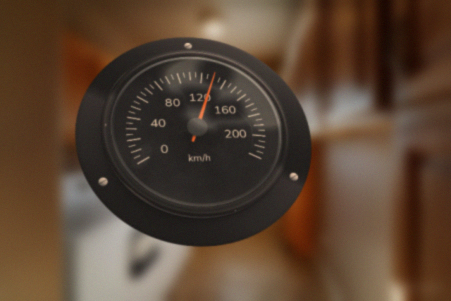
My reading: 130 km/h
